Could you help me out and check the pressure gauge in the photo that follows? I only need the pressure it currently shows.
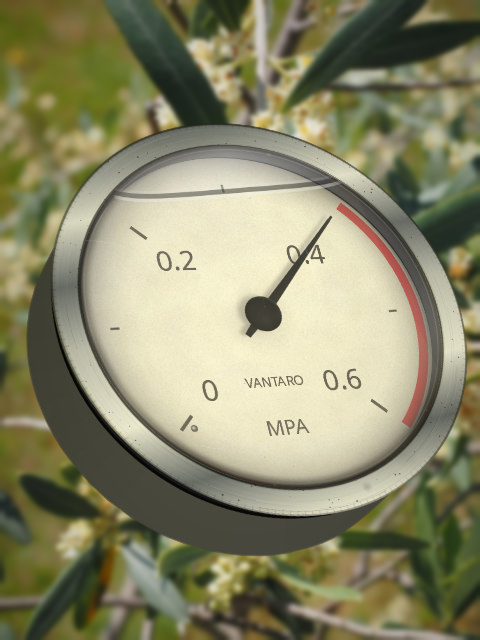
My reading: 0.4 MPa
